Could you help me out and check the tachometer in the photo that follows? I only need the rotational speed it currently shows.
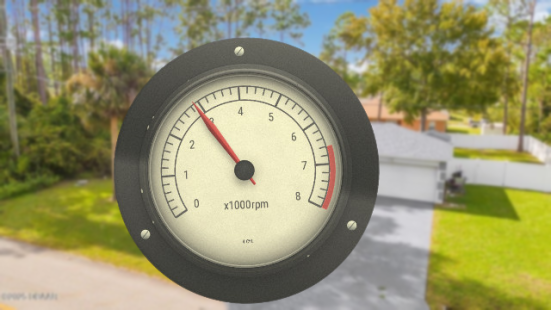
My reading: 2900 rpm
